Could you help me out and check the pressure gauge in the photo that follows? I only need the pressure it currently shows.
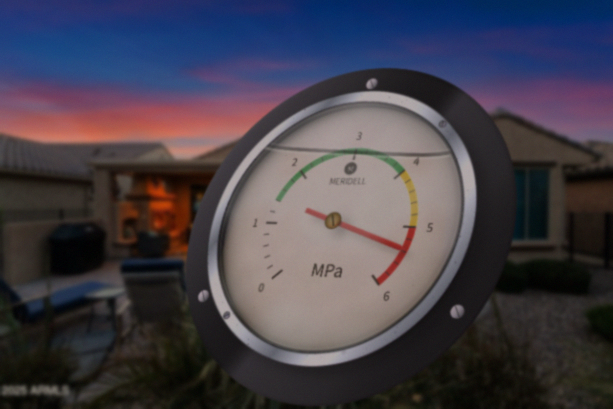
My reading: 5.4 MPa
